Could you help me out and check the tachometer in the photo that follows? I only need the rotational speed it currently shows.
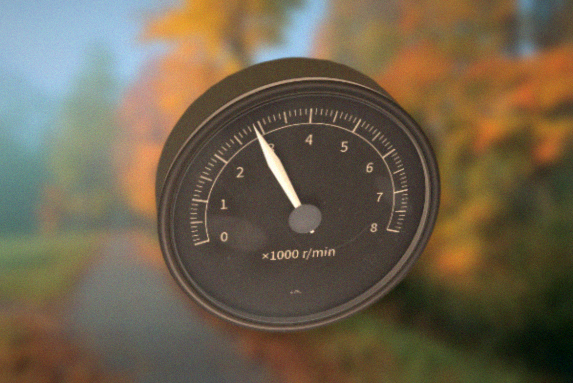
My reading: 2900 rpm
